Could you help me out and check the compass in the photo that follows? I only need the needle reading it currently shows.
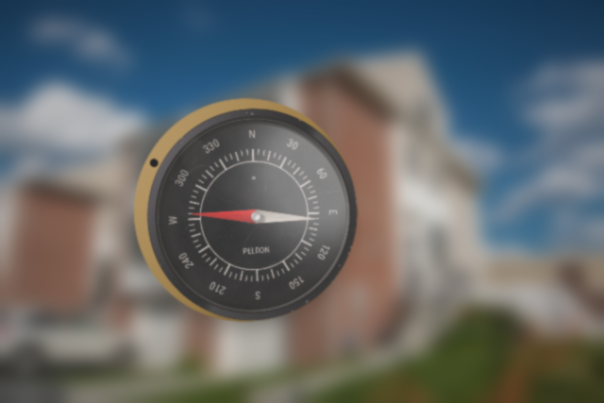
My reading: 275 °
